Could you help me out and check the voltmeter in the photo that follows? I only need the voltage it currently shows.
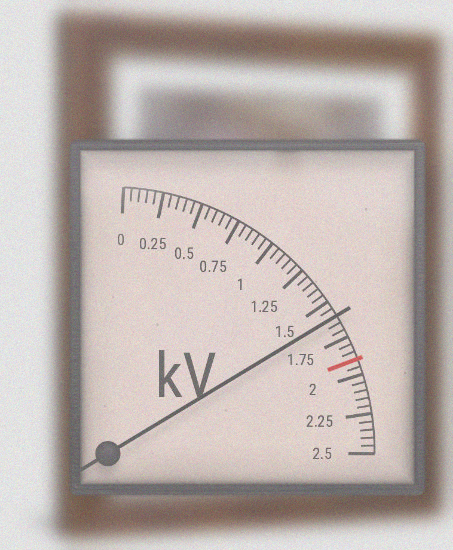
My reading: 1.6 kV
